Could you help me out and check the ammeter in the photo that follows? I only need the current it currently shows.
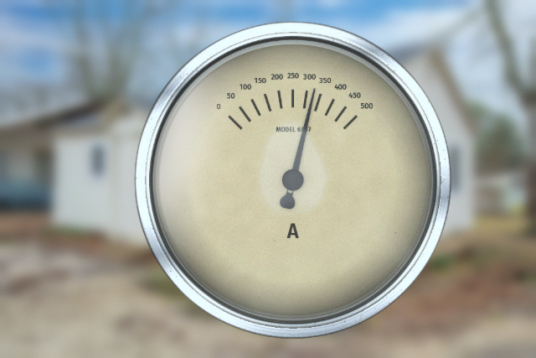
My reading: 325 A
